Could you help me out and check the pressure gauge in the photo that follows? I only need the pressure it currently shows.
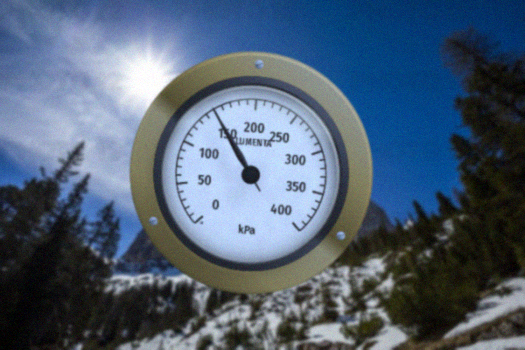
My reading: 150 kPa
